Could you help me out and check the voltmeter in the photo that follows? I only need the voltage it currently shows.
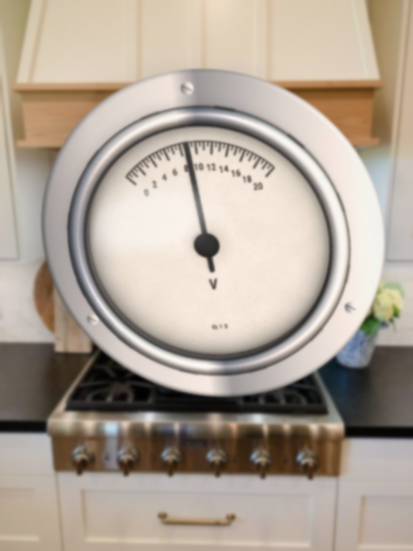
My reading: 9 V
